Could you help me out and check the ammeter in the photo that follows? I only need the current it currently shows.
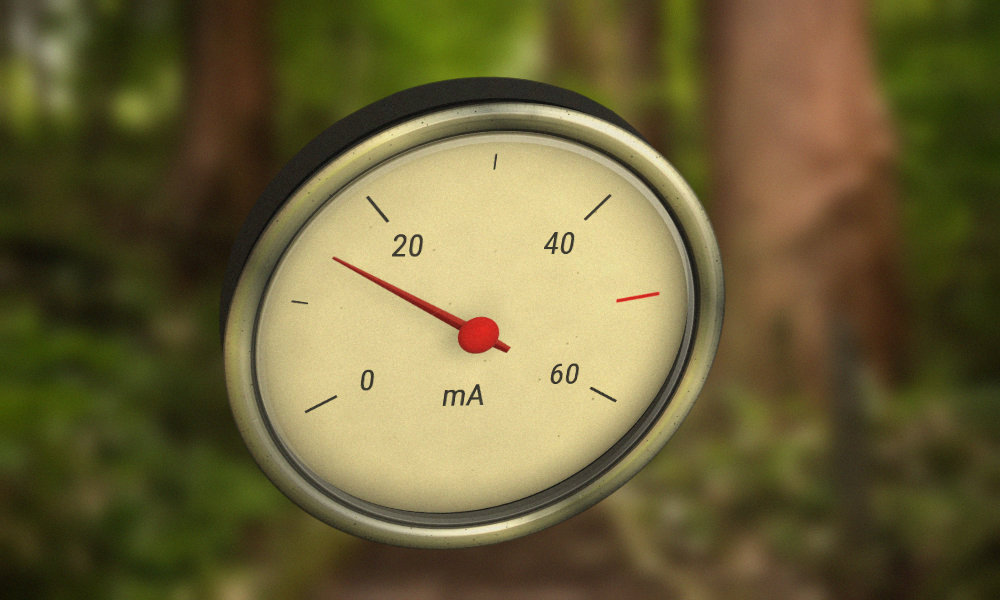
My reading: 15 mA
